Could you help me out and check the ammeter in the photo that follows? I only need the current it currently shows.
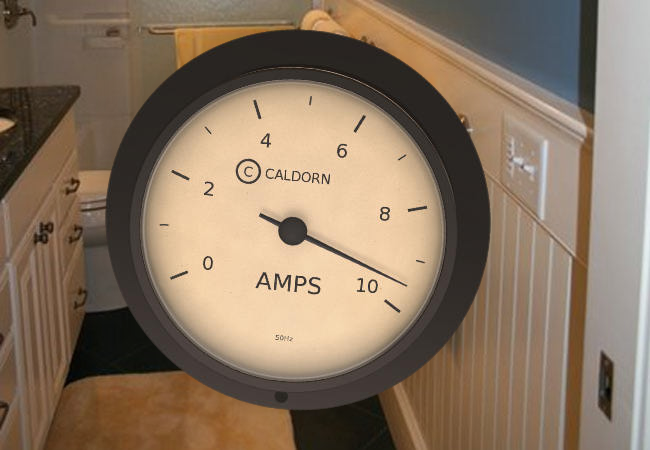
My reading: 9.5 A
